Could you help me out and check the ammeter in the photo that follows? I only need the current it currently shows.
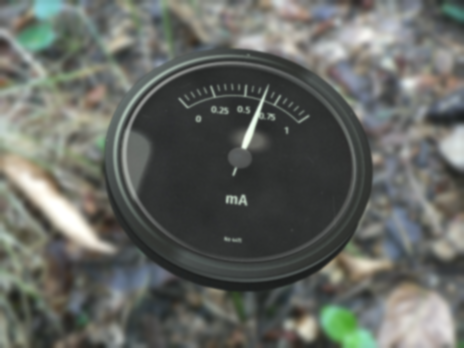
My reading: 0.65 mA
